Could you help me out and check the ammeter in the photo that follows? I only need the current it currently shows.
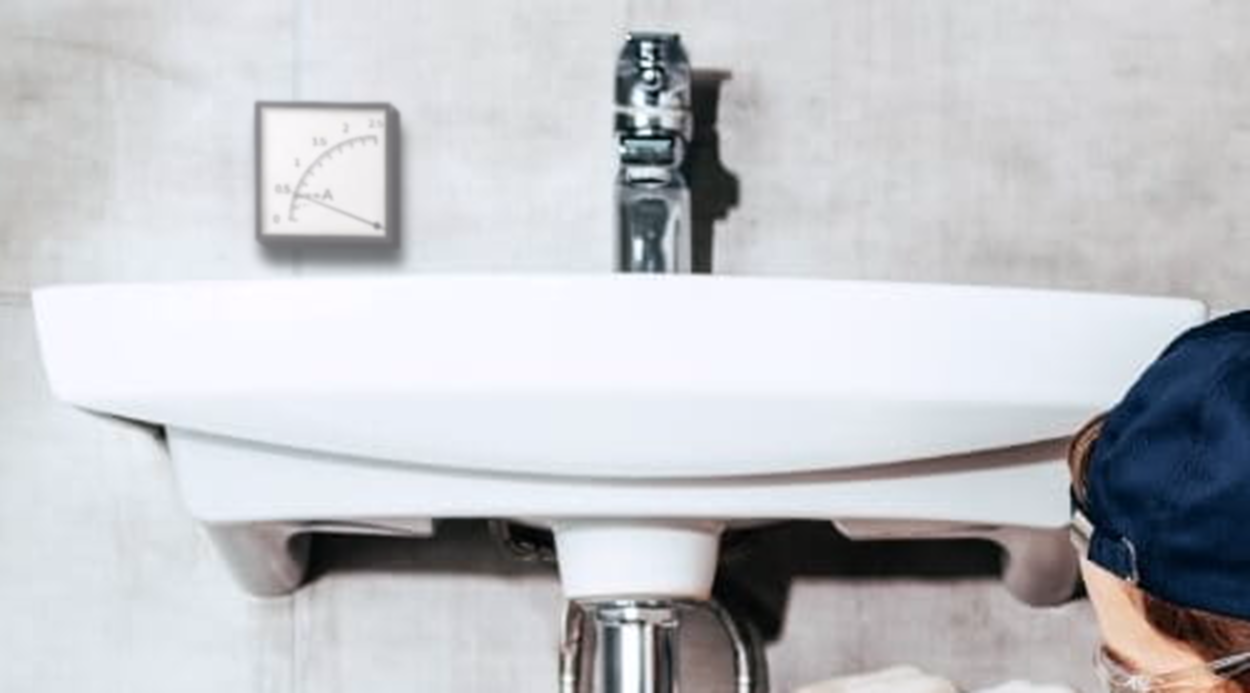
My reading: 0.5 A
